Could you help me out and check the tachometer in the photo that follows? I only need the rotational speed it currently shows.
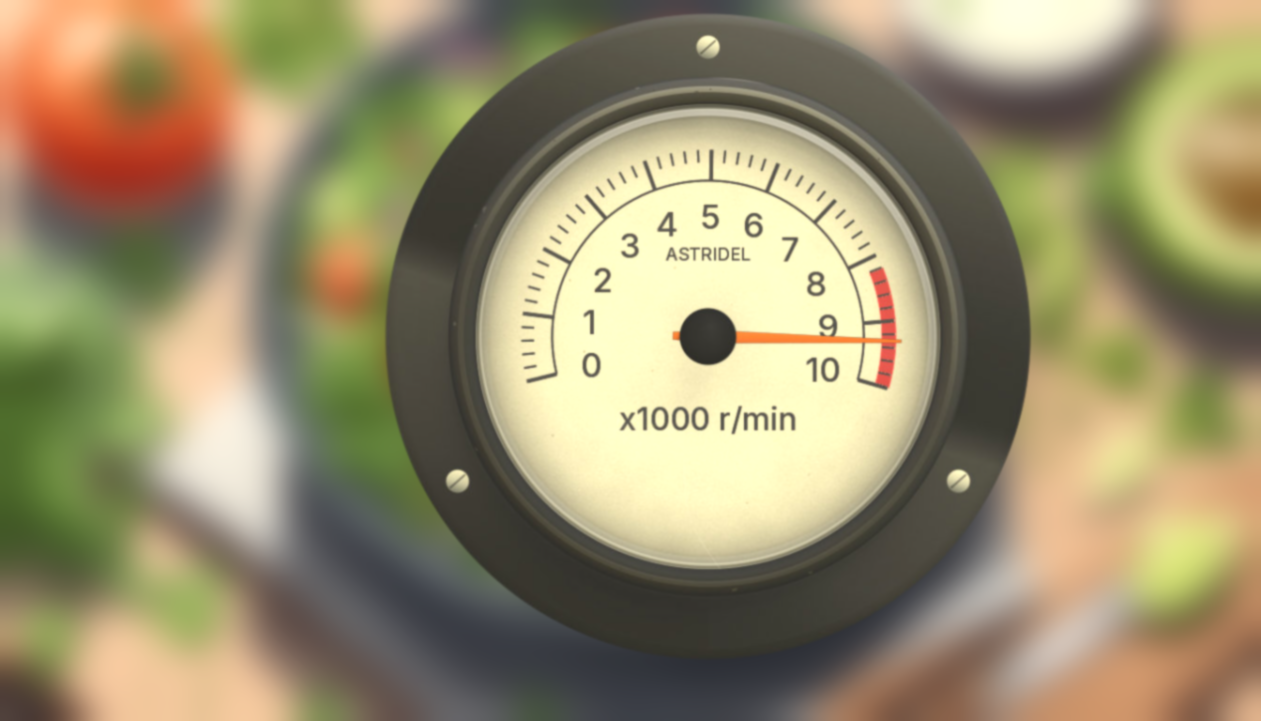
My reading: 9300 rpm
